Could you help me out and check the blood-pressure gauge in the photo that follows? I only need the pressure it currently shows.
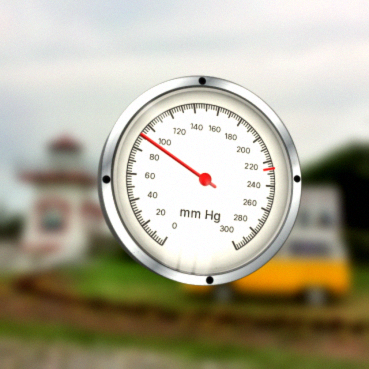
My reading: 90 mmHg
